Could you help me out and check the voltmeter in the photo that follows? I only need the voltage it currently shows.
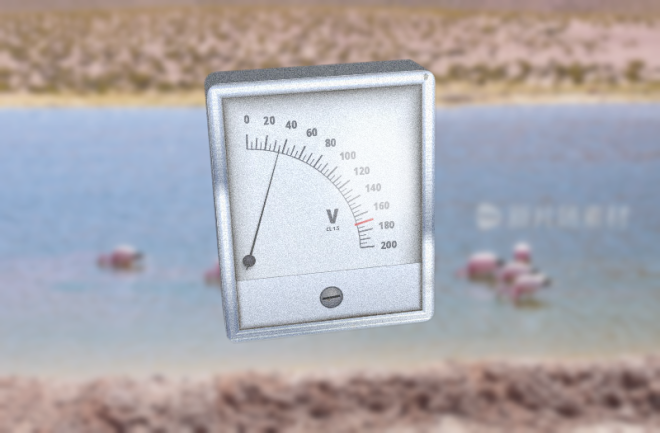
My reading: 35 V
